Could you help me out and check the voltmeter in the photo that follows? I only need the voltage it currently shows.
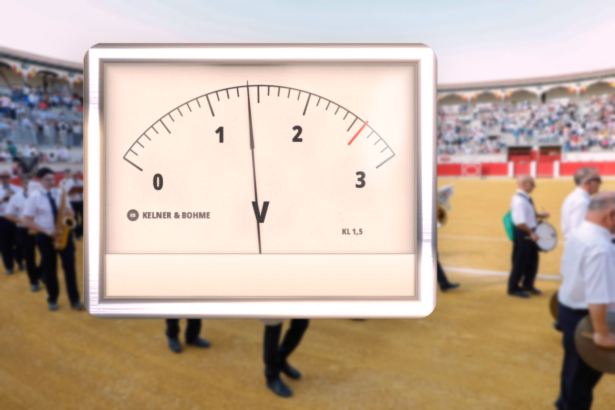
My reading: 1.4 V
